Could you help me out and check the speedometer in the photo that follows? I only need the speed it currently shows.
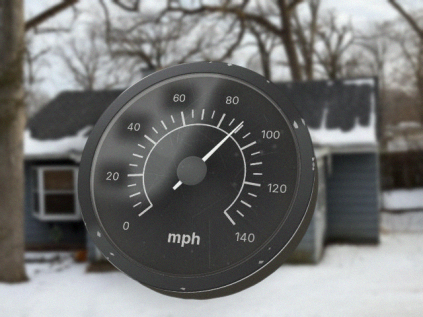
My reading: 90 mph
